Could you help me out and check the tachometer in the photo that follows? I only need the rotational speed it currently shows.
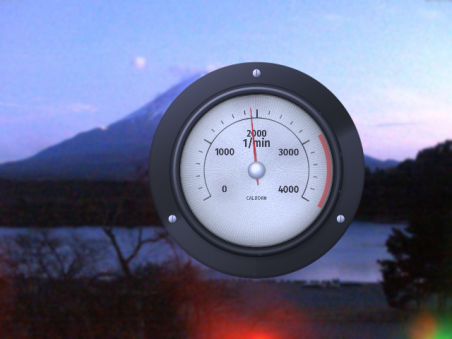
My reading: 1900 rpm
